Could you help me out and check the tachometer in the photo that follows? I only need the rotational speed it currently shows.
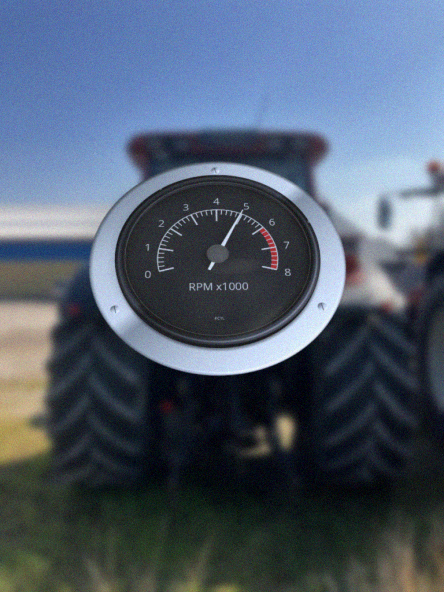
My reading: 5000 rpm
